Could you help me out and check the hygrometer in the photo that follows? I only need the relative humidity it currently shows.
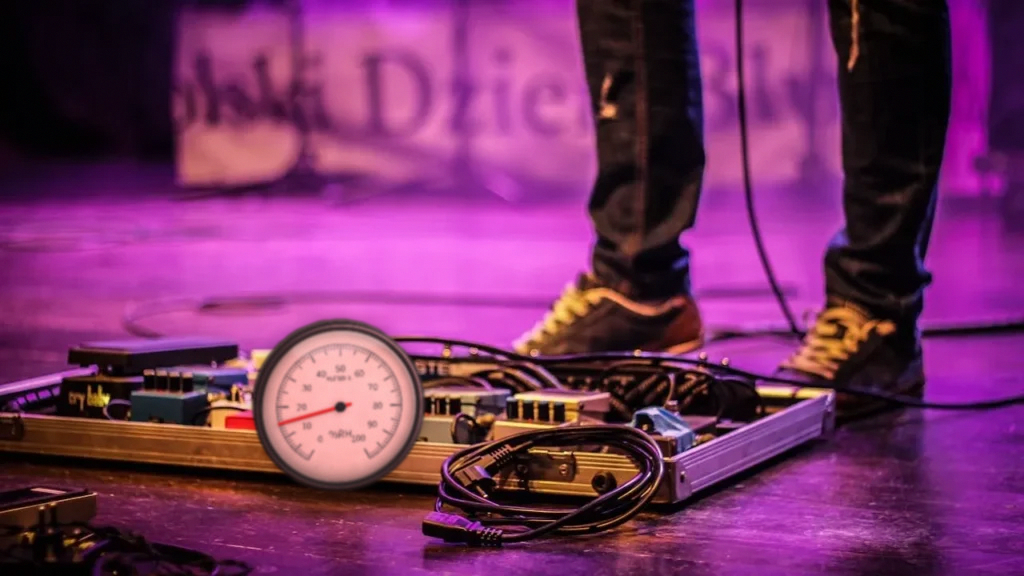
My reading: 15 %
